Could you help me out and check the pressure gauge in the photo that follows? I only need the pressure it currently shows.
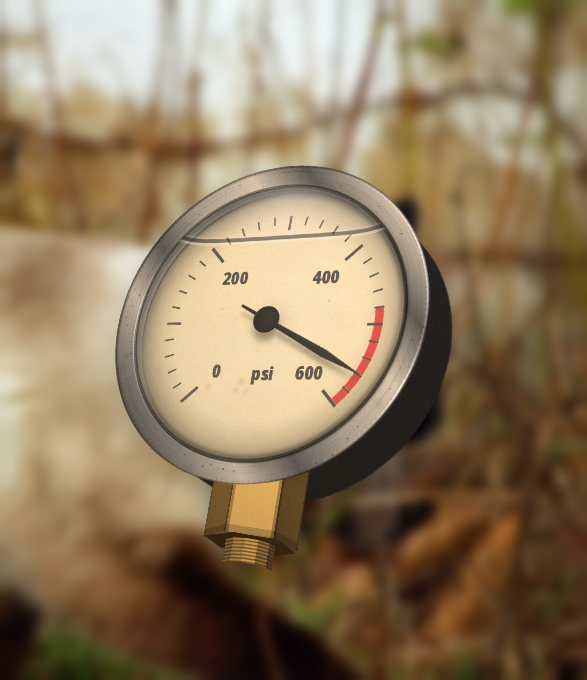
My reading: 560 psi
